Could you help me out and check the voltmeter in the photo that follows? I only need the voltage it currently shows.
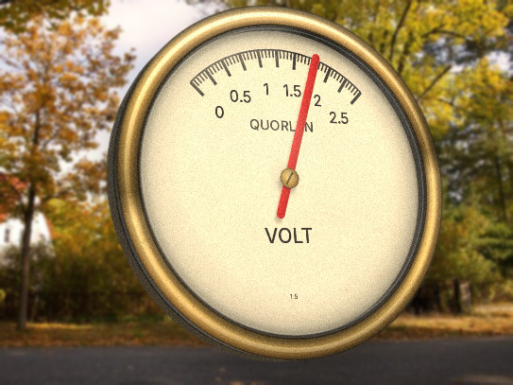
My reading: 1.75 V
